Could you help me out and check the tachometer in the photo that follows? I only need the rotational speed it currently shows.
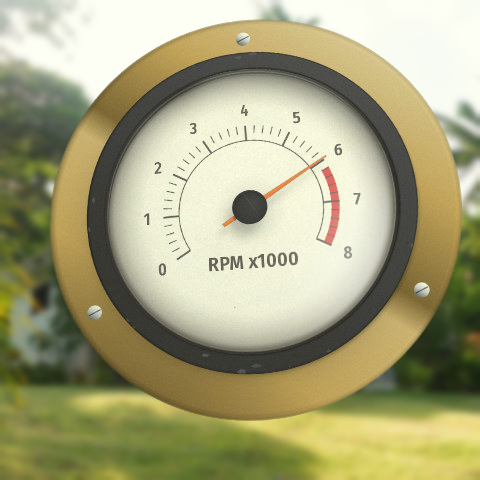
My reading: 6000 rpm
